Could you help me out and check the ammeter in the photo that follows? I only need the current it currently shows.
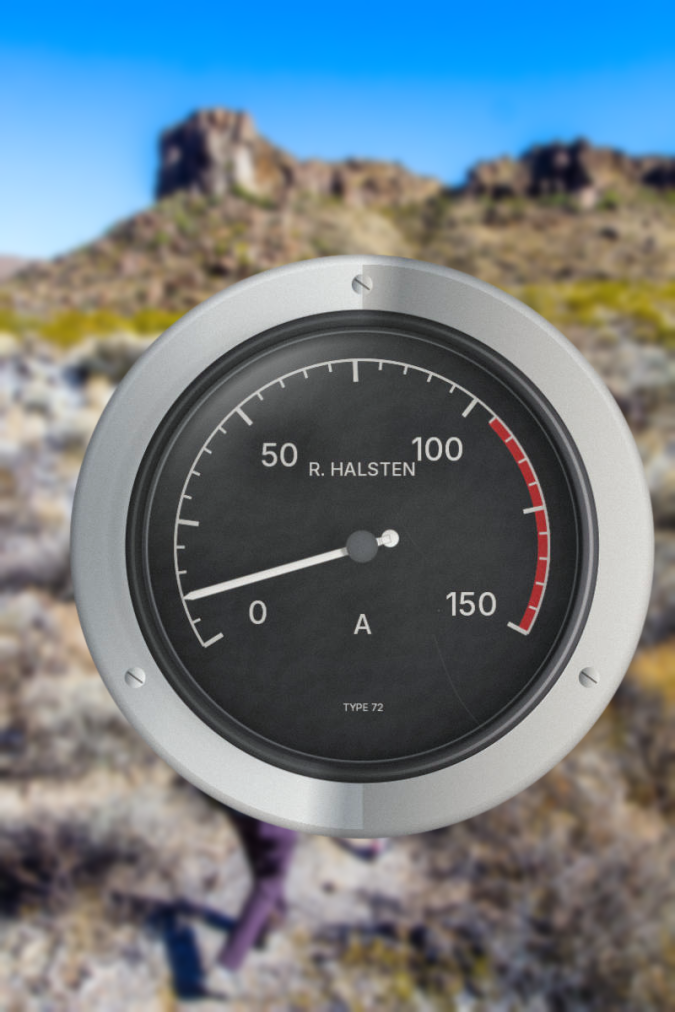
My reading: 10 A
